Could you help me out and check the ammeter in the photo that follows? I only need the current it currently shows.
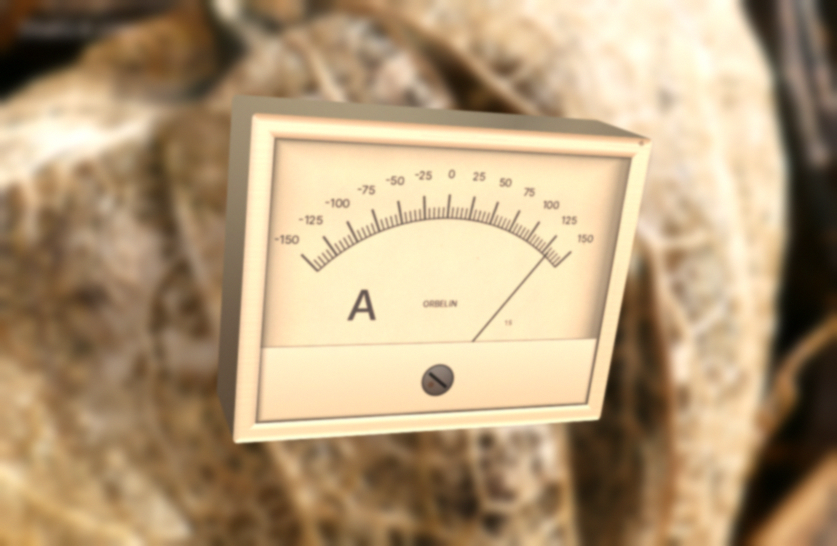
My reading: 125 A
